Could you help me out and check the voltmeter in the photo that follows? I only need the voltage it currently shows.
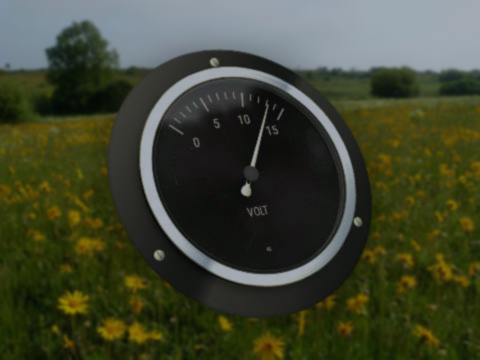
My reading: 13 V
